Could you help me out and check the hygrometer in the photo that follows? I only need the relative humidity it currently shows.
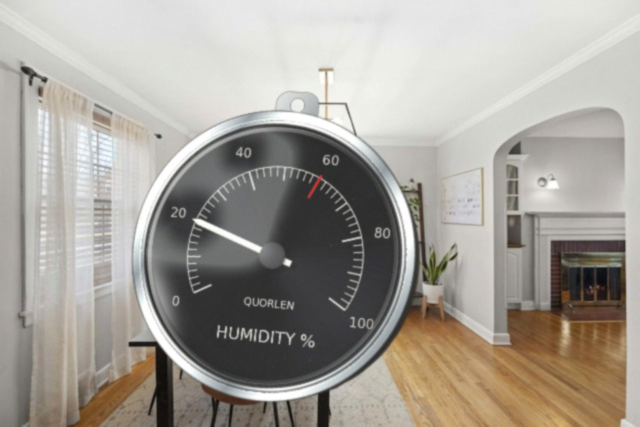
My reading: 20 %
